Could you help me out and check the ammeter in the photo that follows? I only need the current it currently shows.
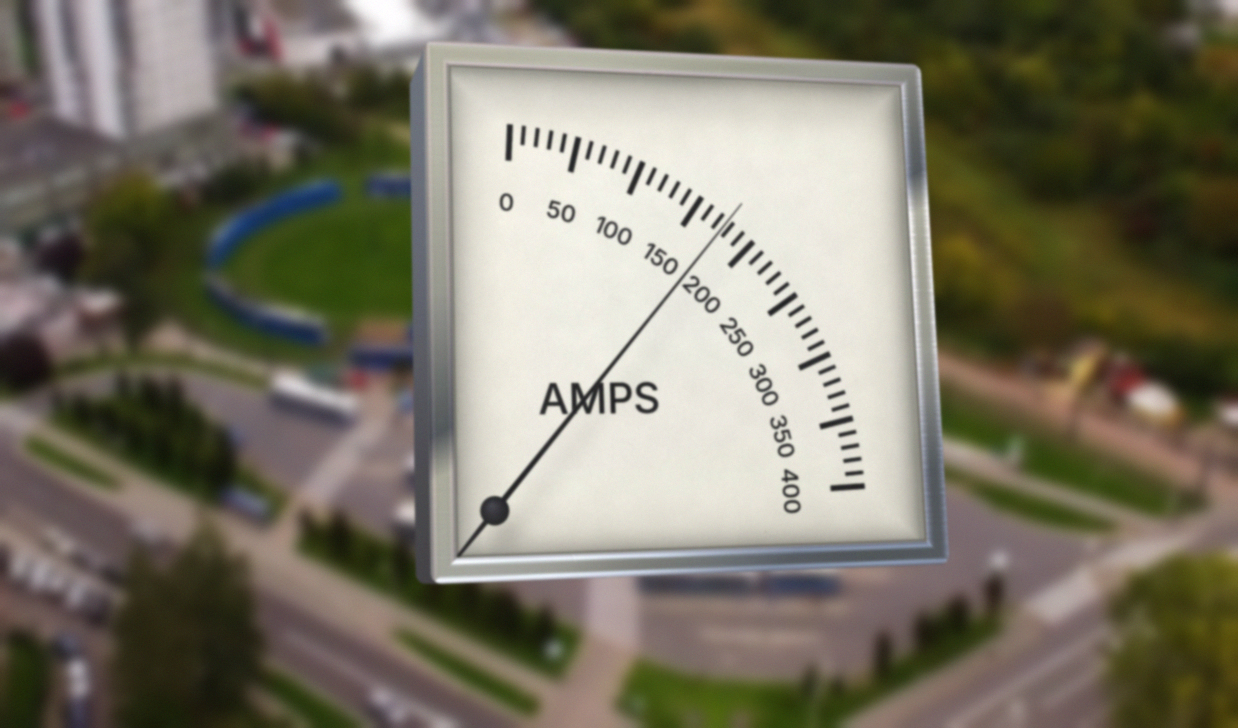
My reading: 175 A
